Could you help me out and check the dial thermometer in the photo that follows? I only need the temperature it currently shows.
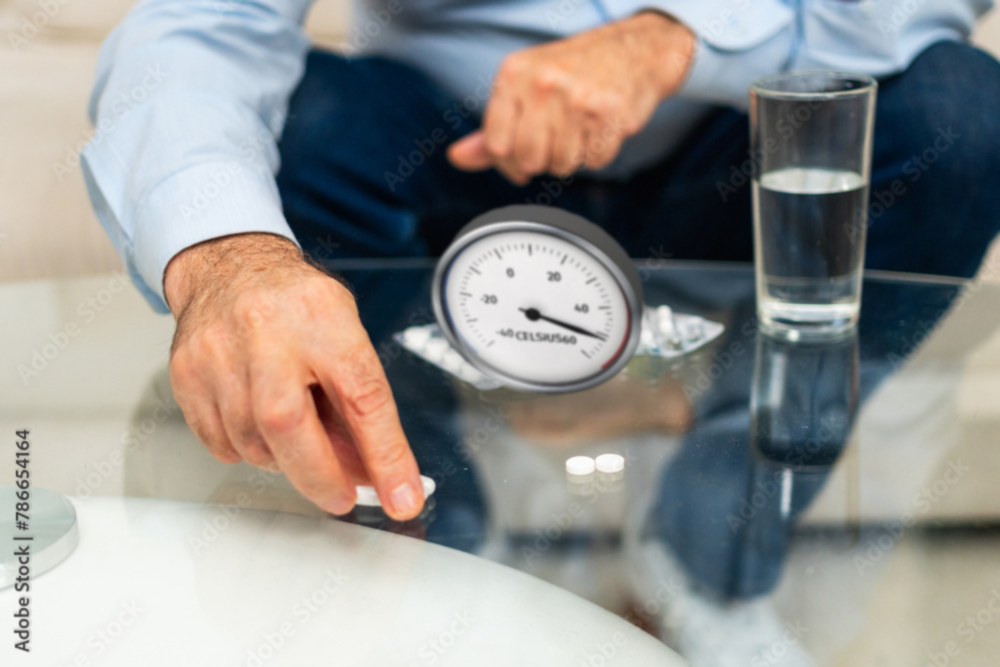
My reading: 50 °C
